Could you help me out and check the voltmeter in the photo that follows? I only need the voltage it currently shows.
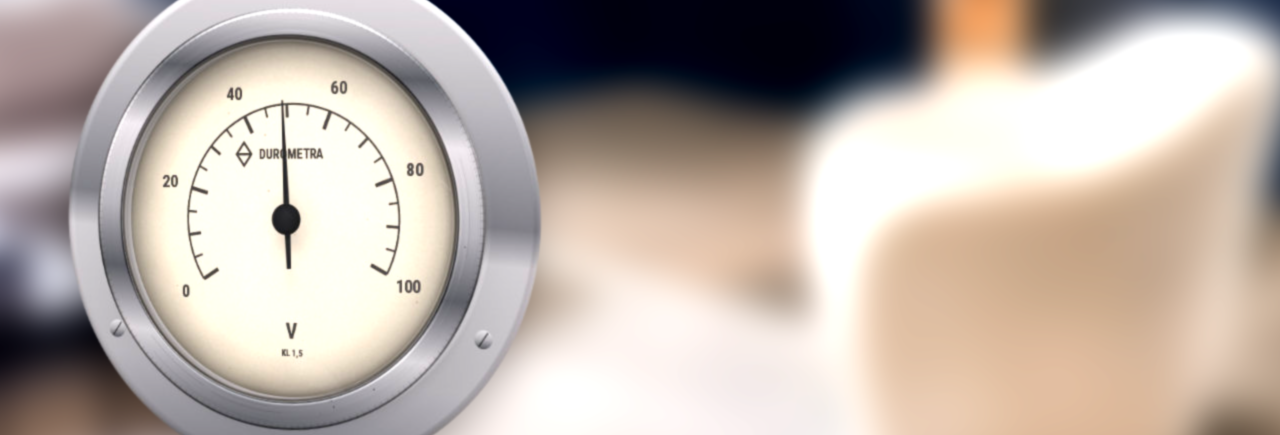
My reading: 50 V
